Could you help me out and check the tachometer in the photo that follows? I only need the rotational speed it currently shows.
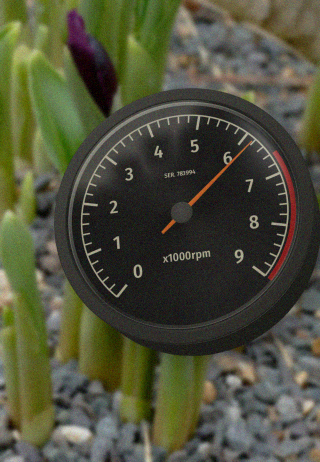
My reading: 6200 rpm
